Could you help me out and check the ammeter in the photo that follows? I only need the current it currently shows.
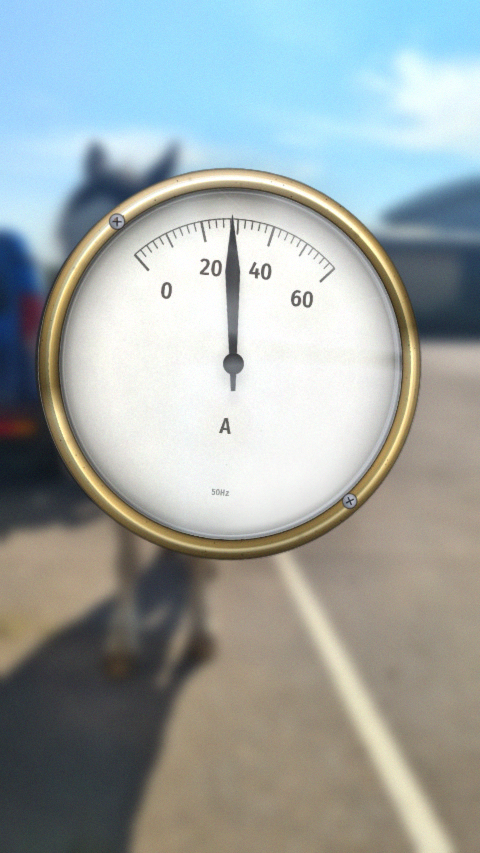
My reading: 28 A
